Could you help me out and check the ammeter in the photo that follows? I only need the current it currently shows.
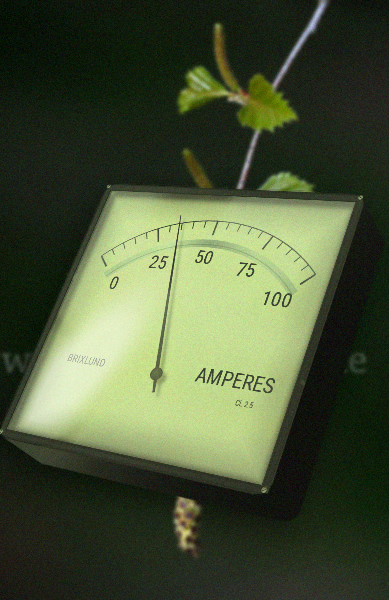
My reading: 35 A
